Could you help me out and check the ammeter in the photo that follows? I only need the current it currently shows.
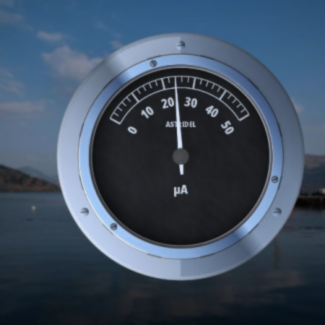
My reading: 24 µA
